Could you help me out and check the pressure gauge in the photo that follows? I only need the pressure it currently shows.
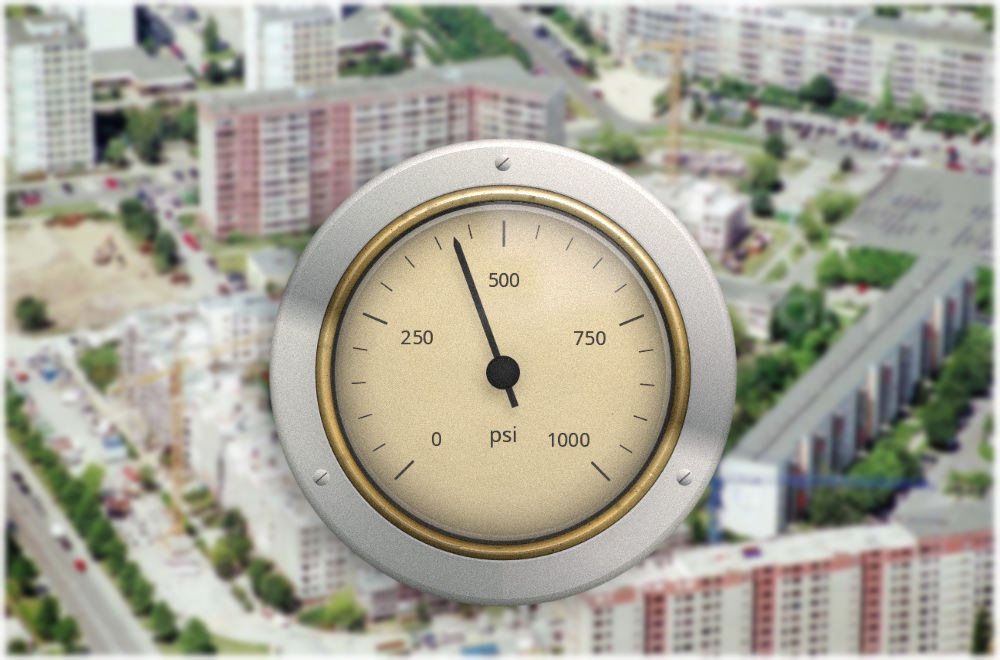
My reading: 425 psi
